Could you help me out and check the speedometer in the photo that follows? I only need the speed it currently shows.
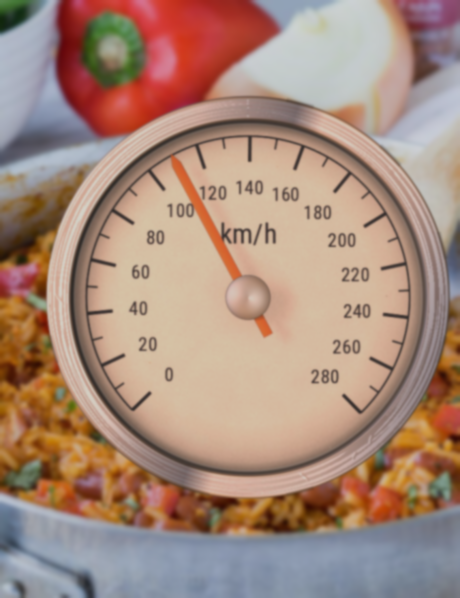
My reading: 110 km/h
